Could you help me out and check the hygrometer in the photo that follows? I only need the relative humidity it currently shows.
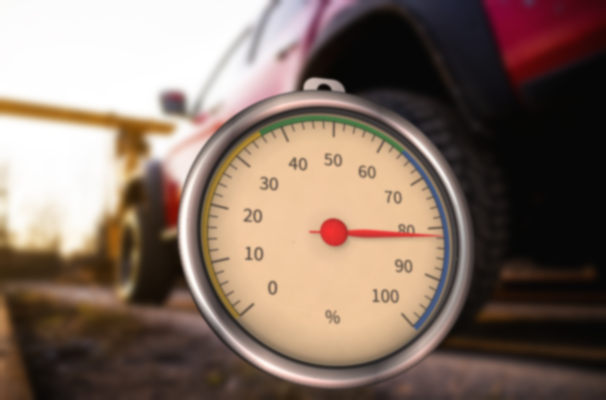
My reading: 82 %
